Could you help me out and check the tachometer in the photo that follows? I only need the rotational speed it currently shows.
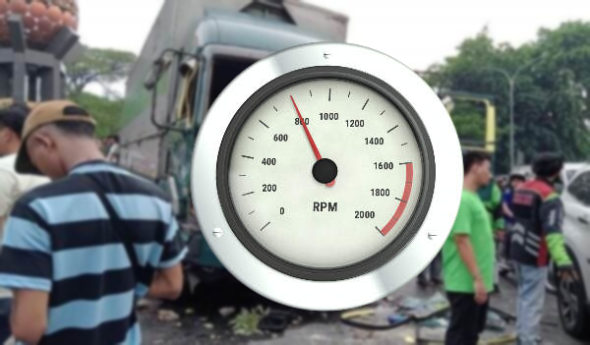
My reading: 800 rpm
